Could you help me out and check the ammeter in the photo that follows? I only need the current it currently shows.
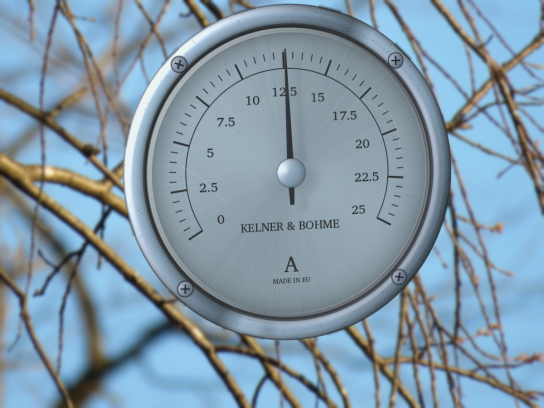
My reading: 12.5 A
